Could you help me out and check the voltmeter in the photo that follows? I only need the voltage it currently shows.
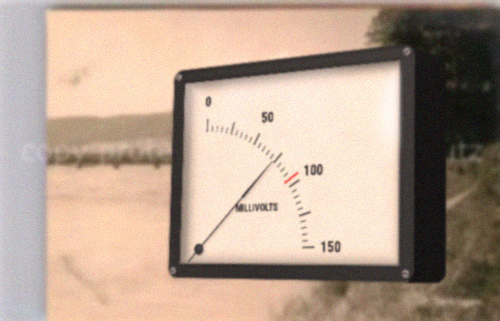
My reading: 75 mV
